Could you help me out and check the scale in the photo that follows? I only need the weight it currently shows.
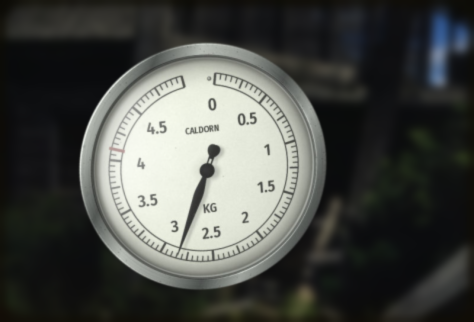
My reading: 2.85 kg
